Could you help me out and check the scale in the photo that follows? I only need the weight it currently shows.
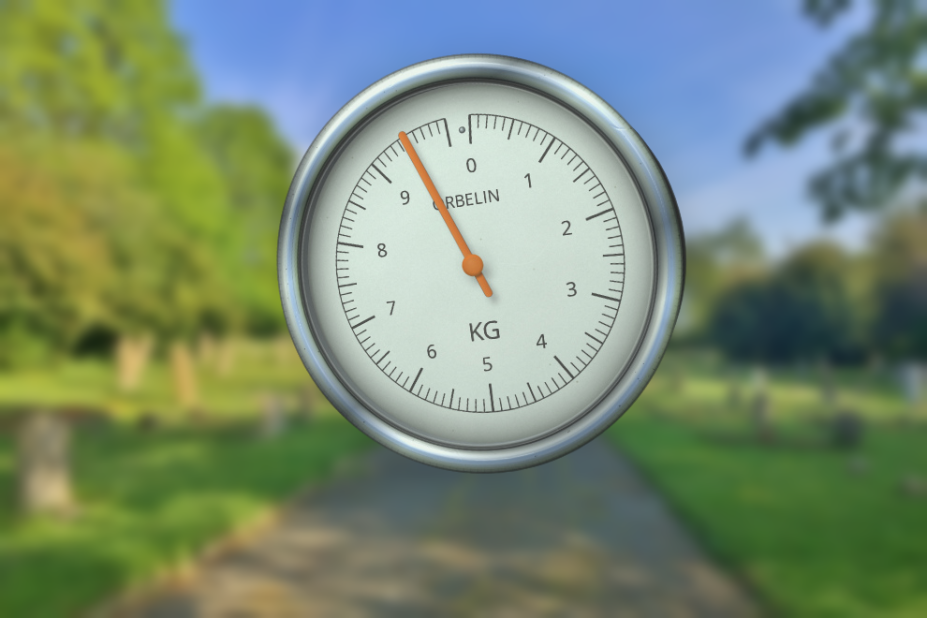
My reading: 9.5 kg
